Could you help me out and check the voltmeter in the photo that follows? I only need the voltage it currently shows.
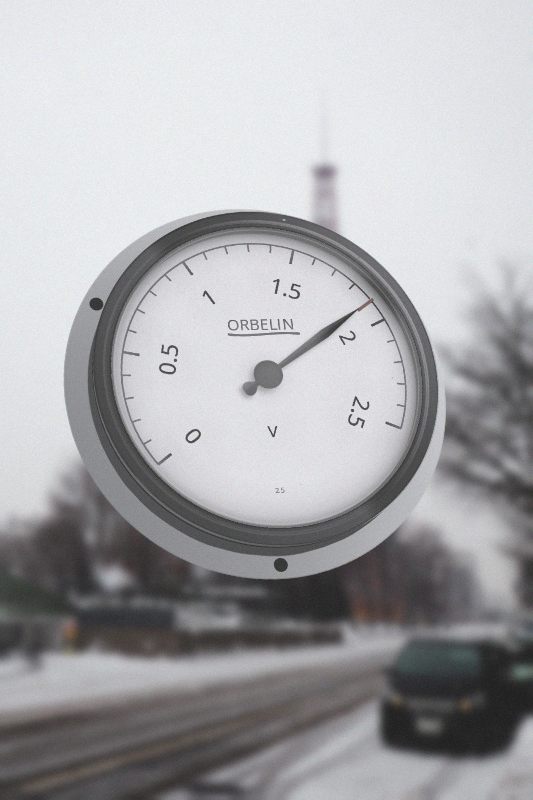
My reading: 1.9 V
